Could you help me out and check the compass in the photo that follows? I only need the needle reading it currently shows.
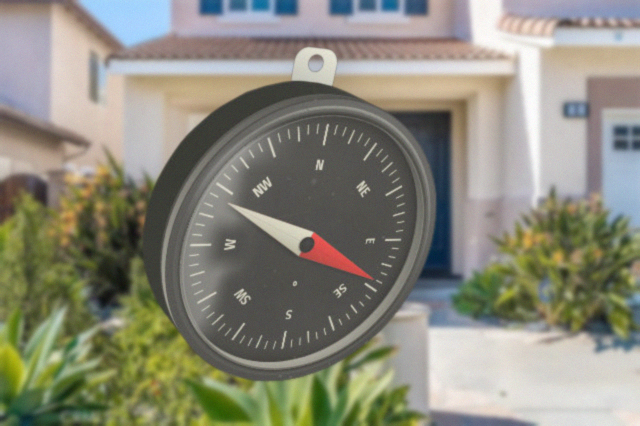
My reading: 115 °
